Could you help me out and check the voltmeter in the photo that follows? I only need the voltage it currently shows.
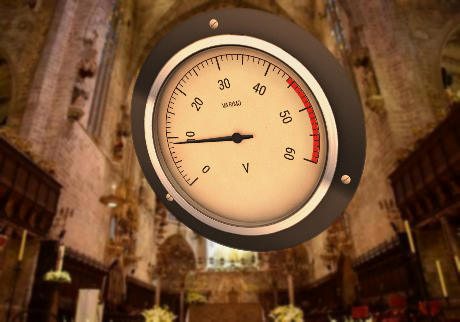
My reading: 9 V
